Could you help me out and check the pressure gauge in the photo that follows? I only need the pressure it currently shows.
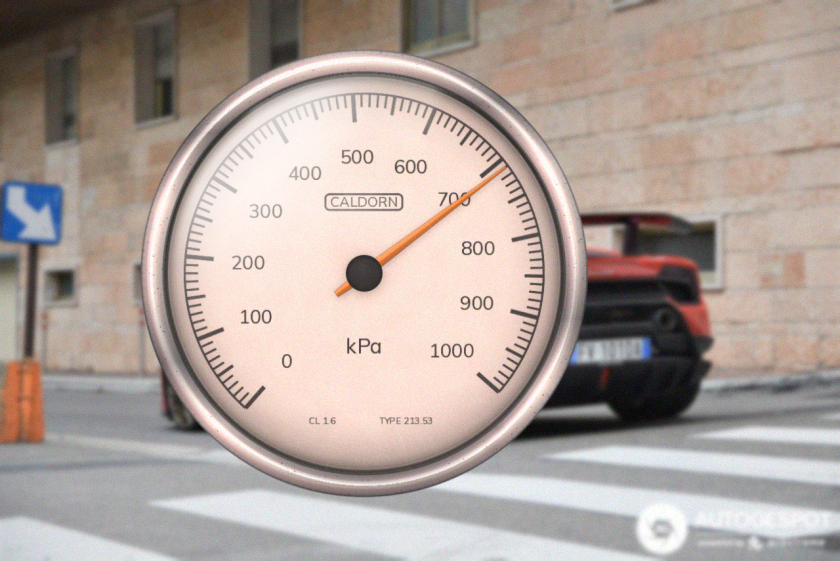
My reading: 710 kPa
